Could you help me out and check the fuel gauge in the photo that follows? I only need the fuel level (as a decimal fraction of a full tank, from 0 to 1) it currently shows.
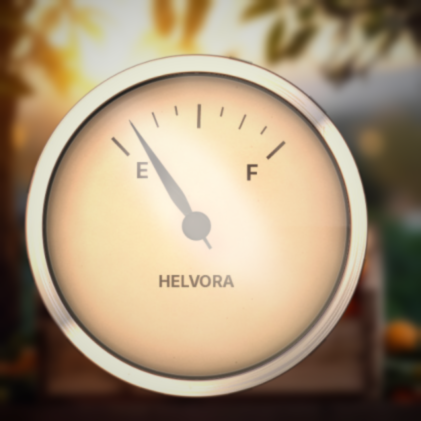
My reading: 0.125
